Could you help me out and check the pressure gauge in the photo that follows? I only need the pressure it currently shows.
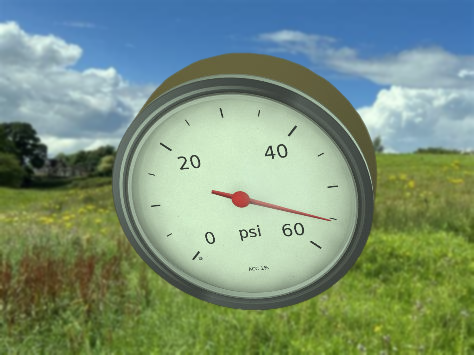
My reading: 55 psi
